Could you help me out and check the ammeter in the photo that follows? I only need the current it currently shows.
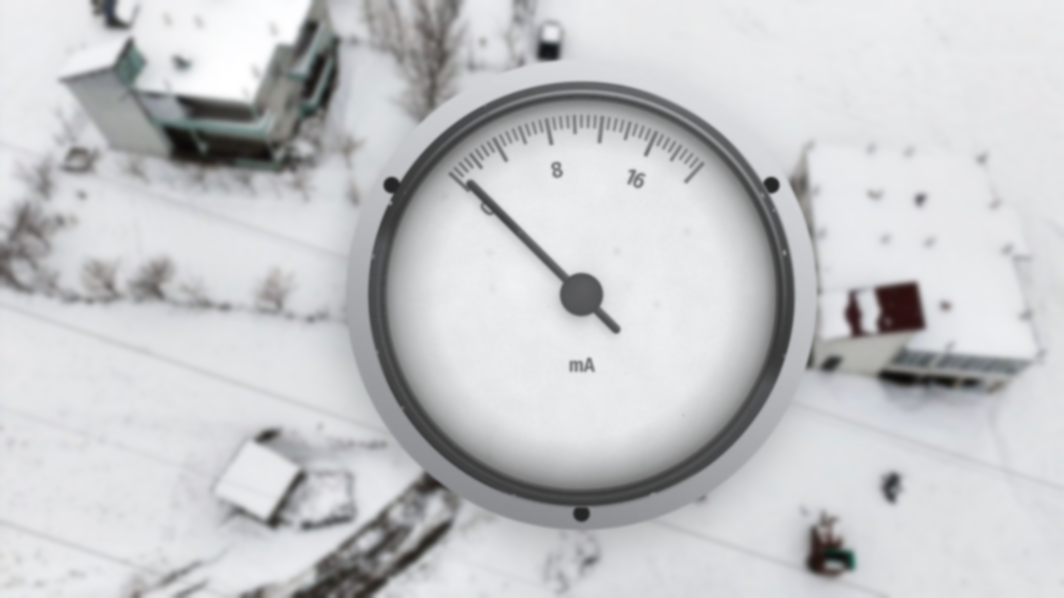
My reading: 0.5 mA
